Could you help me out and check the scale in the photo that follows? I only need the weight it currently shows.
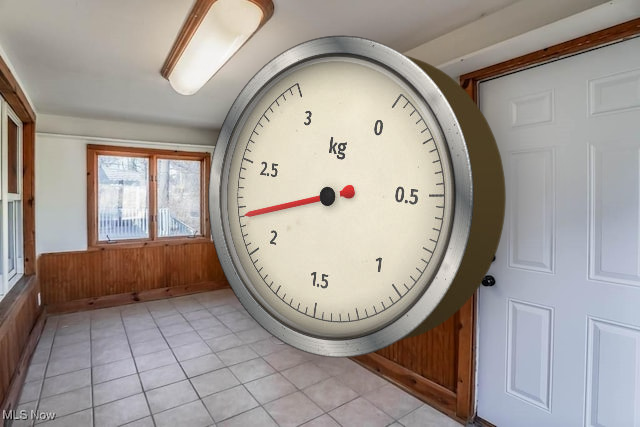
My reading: 2.2 kg
